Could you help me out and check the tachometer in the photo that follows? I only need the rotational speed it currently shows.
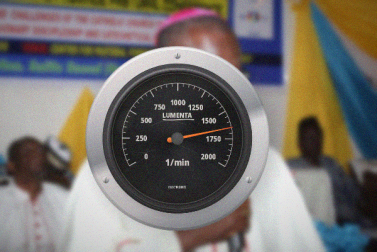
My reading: 1650 rpm
